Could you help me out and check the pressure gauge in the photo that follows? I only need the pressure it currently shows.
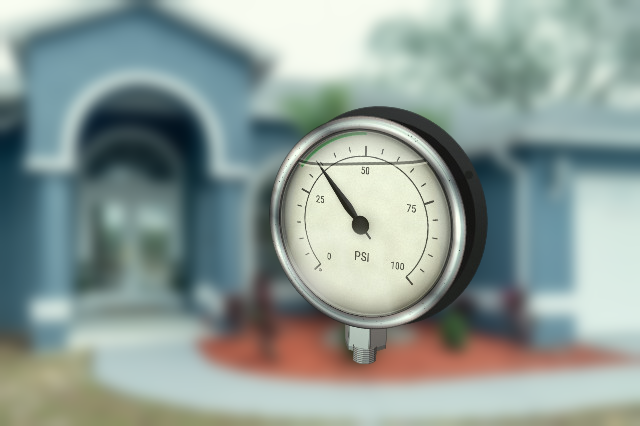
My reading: 35 psi
